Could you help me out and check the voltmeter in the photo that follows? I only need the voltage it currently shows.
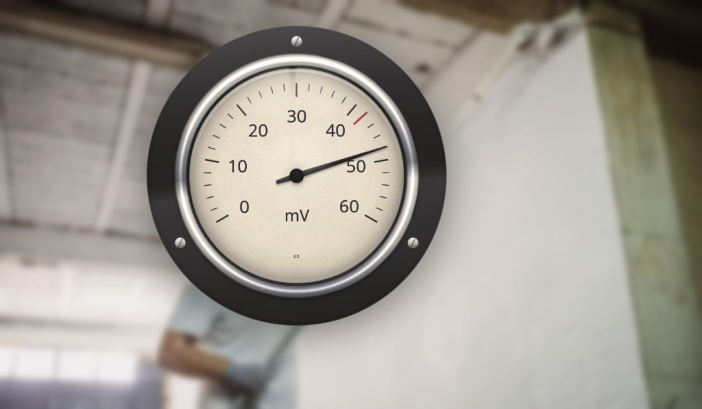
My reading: 48 mV
